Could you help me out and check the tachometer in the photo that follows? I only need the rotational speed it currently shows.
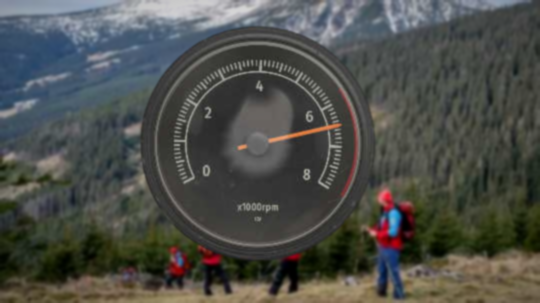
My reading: 6500 rpm
